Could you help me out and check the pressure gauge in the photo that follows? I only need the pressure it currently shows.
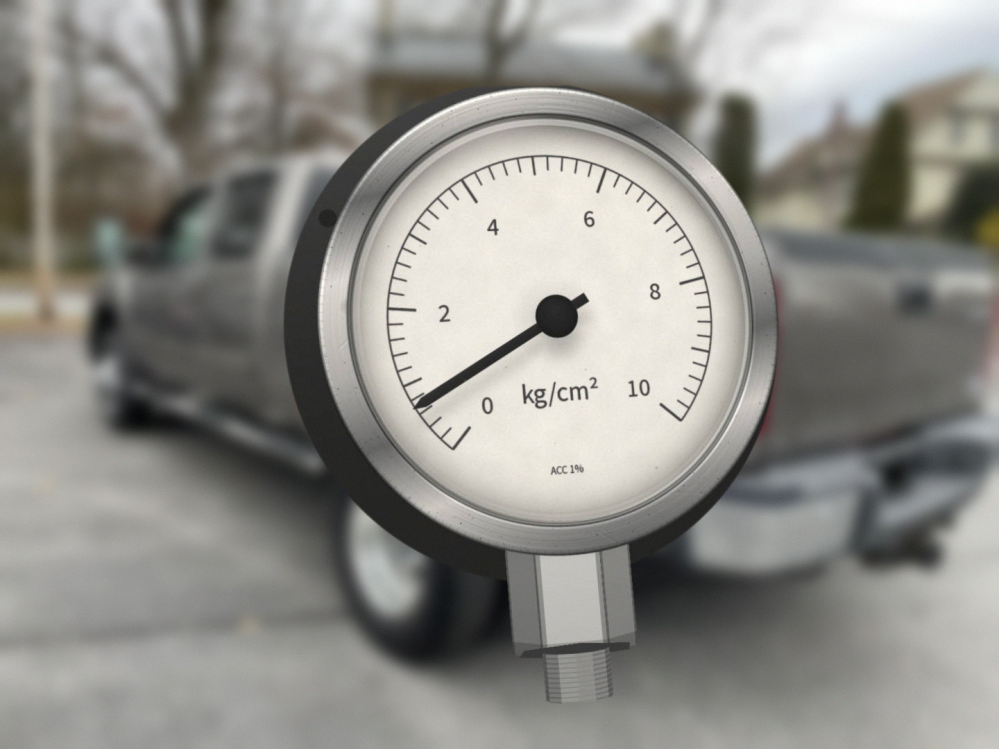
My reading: 0.7 kg/cm²
